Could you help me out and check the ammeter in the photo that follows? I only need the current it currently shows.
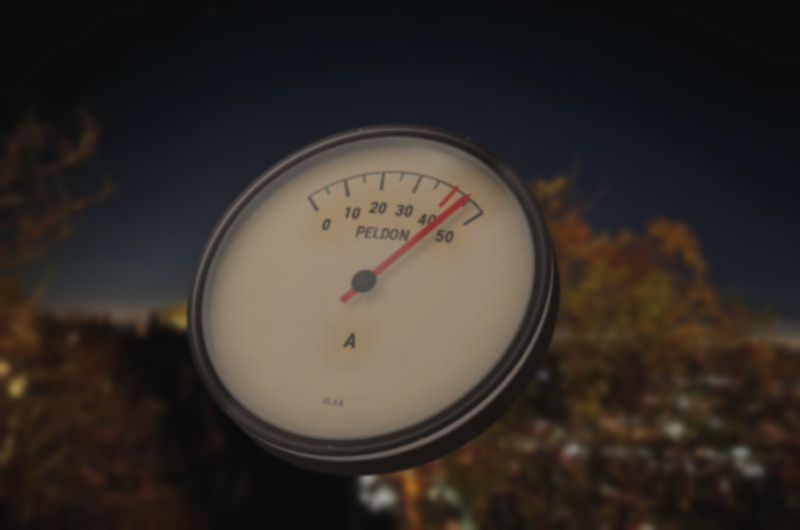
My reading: 45 A
